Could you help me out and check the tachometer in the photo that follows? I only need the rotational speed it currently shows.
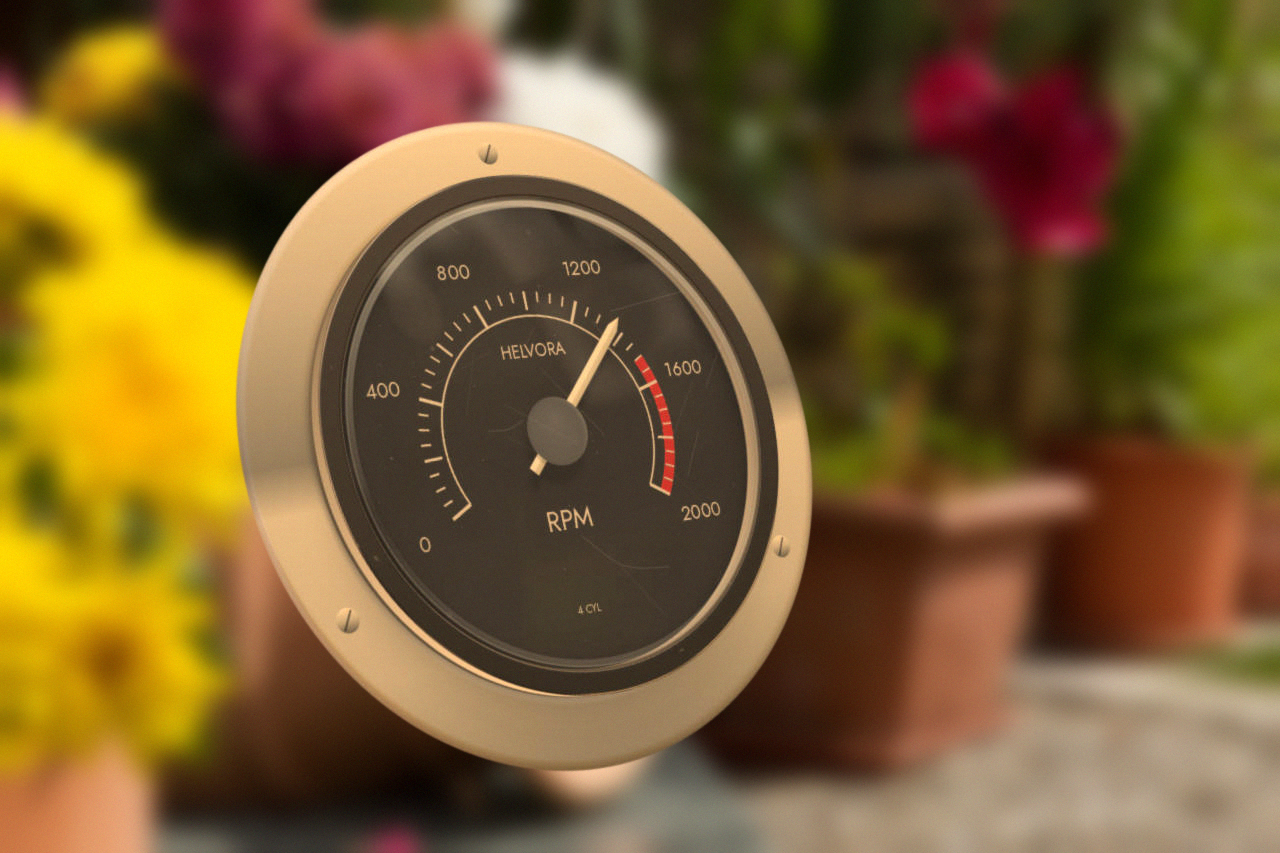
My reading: 1350 rpm
